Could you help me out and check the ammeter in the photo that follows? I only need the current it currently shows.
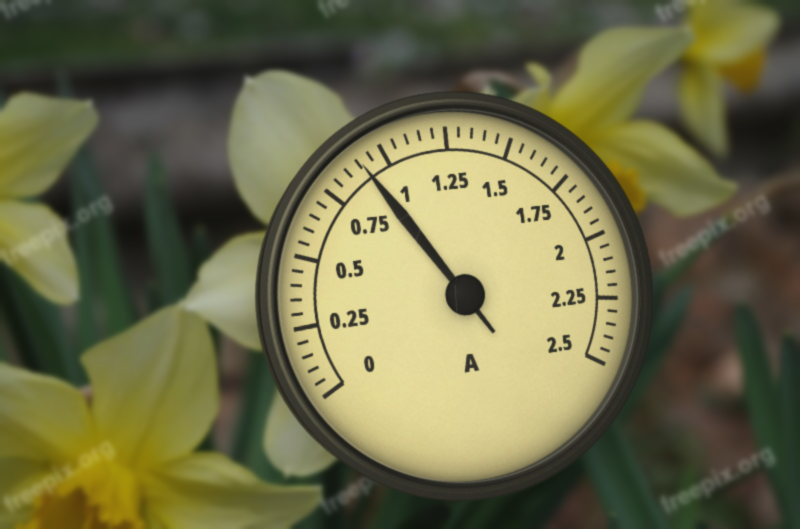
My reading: 0.9 A
